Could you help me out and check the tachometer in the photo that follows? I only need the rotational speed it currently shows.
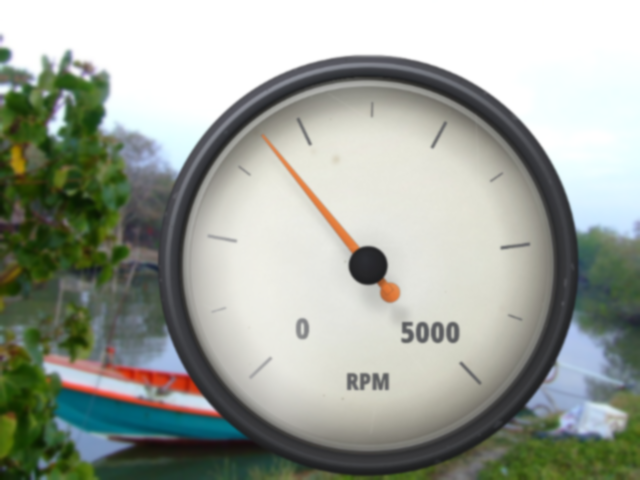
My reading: 1750 rpm
